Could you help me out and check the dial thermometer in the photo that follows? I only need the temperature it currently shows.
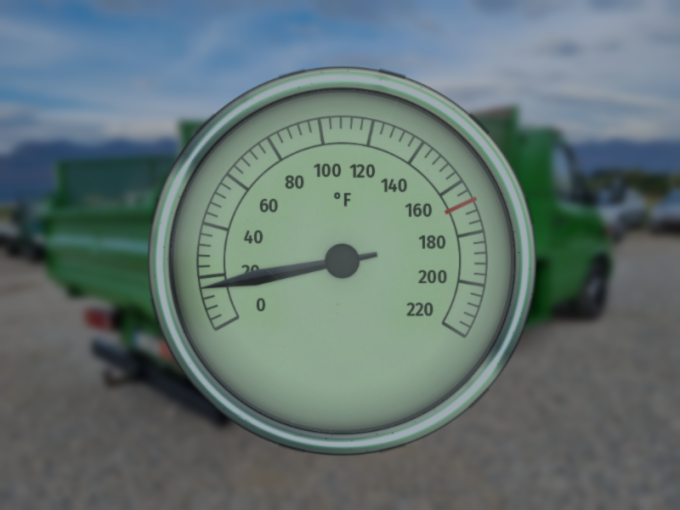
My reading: 16 °F
